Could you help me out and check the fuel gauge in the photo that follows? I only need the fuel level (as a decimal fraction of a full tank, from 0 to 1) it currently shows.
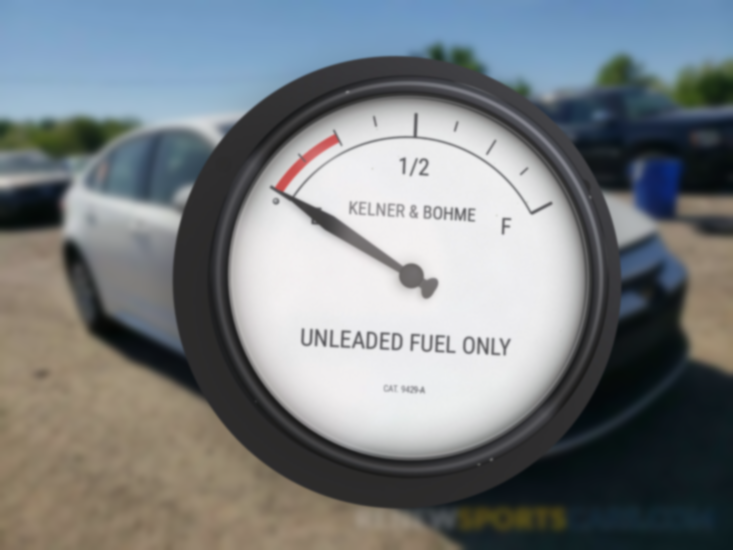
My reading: 0
